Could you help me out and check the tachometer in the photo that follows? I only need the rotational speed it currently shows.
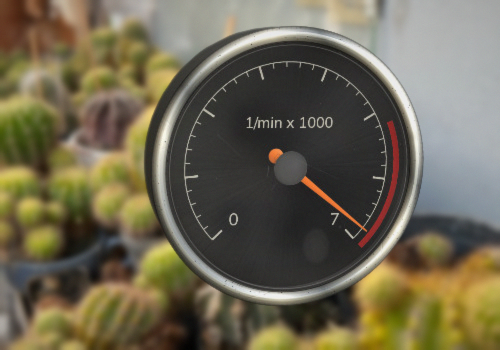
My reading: 6800 rpm
